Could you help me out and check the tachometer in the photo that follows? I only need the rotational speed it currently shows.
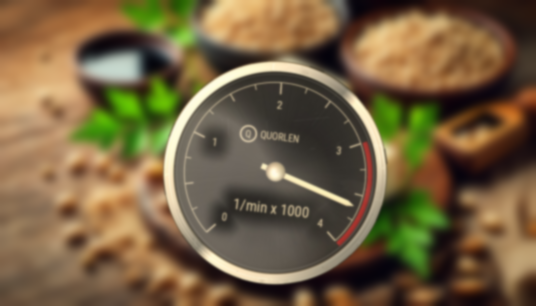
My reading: 3625 rpm
